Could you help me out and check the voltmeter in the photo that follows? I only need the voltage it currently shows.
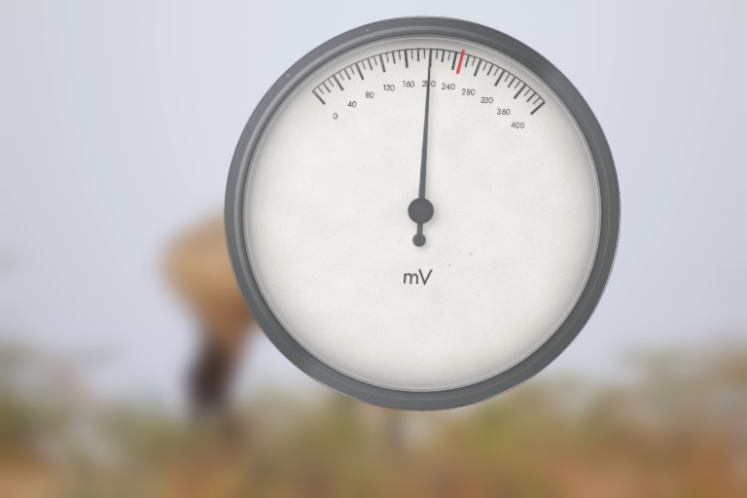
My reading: 200 mV
